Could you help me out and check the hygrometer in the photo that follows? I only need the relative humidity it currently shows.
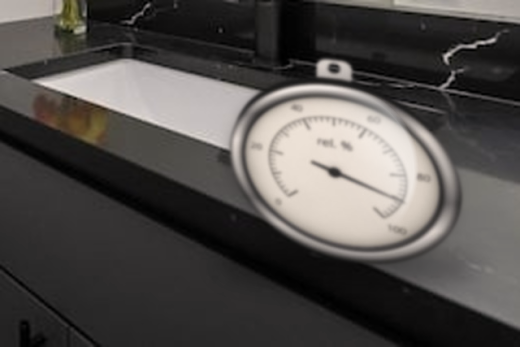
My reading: 90 %
